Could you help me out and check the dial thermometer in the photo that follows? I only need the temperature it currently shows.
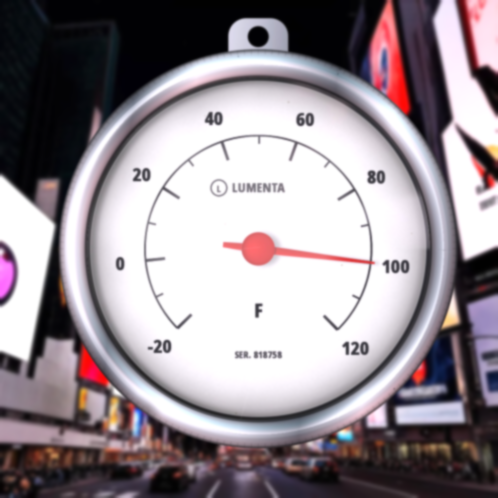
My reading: 100 °F
